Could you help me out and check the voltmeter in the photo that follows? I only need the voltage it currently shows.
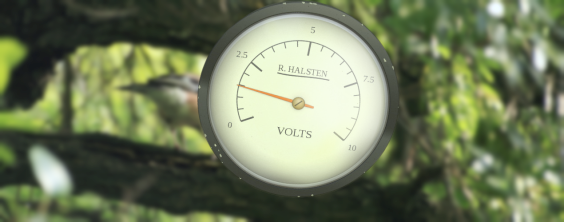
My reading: 1.5 V
